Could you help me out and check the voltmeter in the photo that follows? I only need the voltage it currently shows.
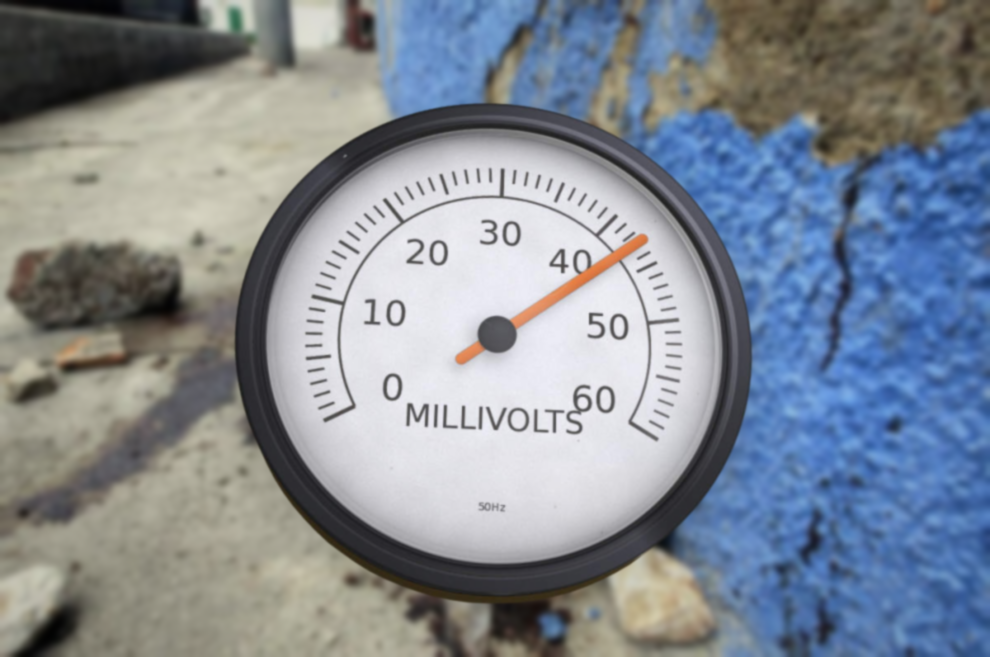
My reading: 43 mV
